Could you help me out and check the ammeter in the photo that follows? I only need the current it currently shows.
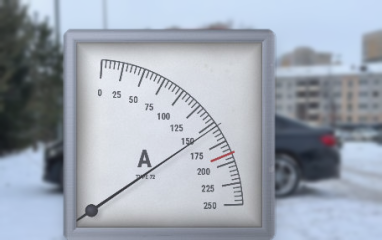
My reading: 155 A
